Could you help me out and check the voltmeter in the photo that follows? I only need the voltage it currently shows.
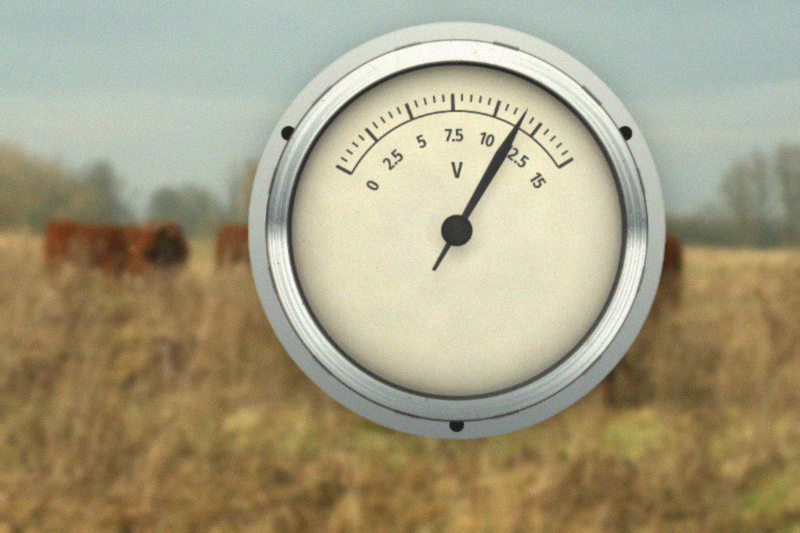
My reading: 11.5 V
